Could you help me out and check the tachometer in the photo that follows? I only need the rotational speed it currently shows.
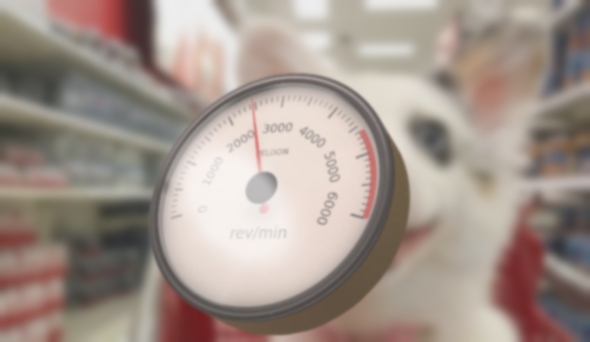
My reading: 2500 rpm
